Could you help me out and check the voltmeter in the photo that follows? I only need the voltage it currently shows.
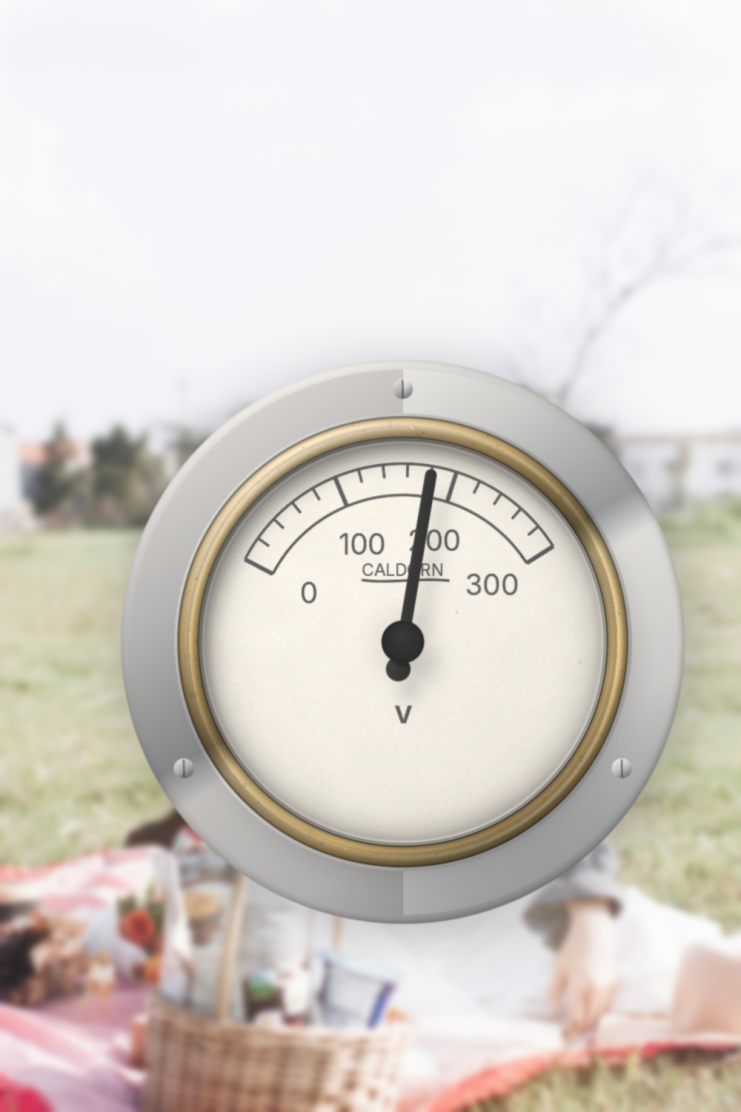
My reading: 180 V
